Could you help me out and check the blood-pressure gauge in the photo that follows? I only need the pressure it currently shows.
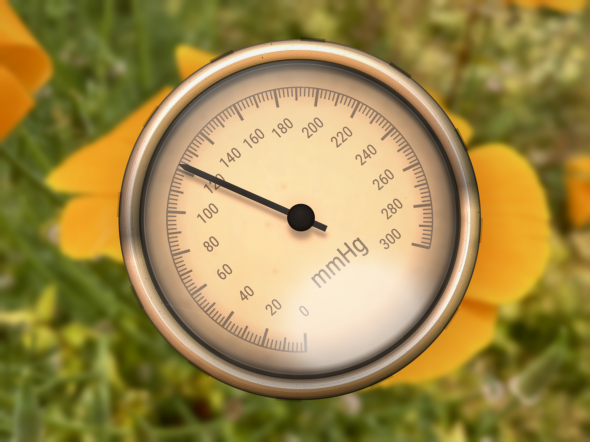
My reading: 122 mmHg
